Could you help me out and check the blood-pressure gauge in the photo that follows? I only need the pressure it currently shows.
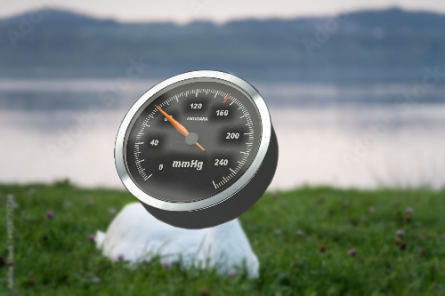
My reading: 80 mmHg
